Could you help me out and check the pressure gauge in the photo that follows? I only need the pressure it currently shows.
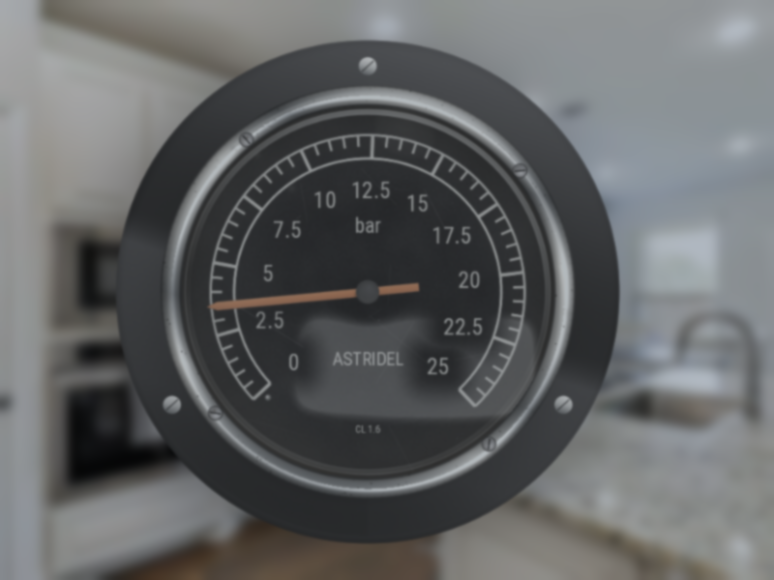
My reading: 3.5 bar
